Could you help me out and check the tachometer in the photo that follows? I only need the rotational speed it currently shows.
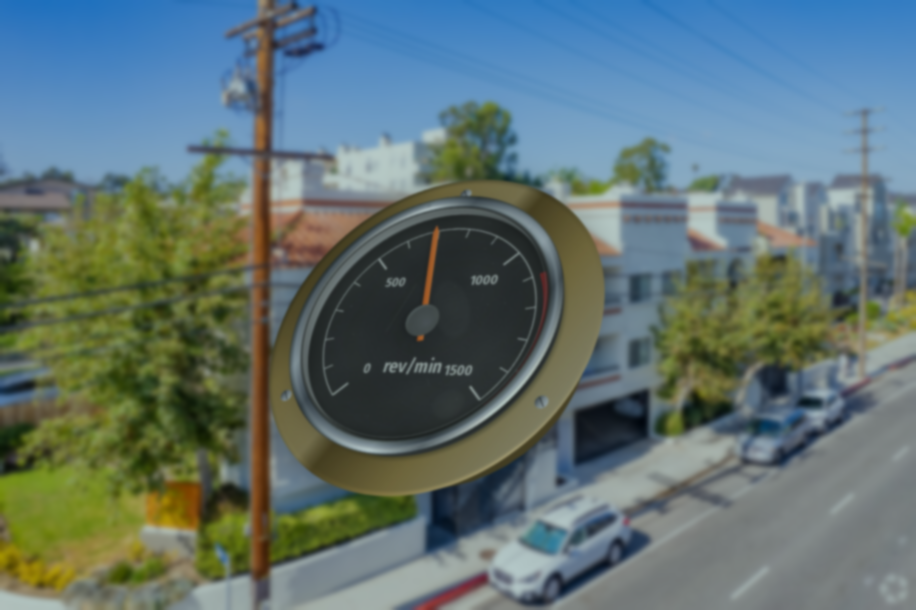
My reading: 700 rpm
